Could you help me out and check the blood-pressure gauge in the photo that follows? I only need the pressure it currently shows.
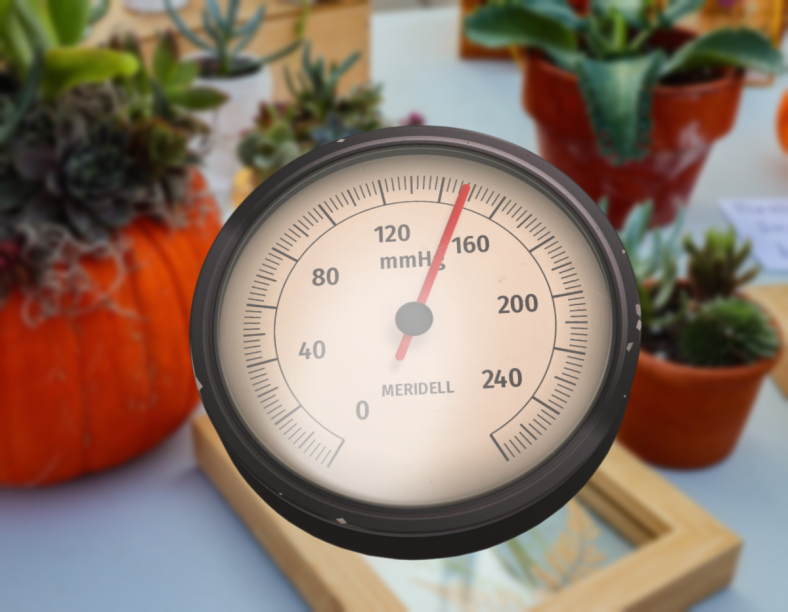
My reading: 148 mmHg
